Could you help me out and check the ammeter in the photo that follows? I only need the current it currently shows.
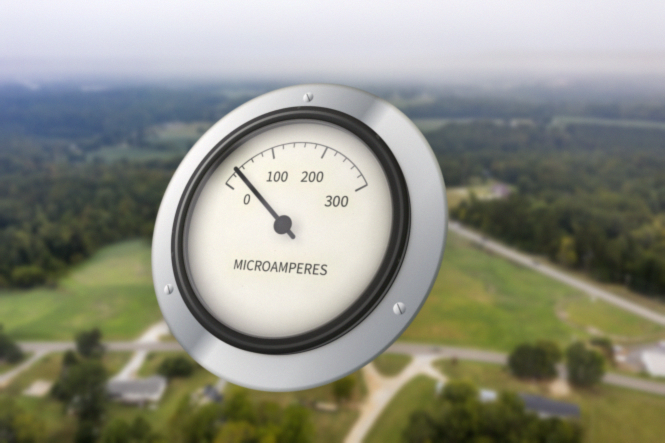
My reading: 30 µA
